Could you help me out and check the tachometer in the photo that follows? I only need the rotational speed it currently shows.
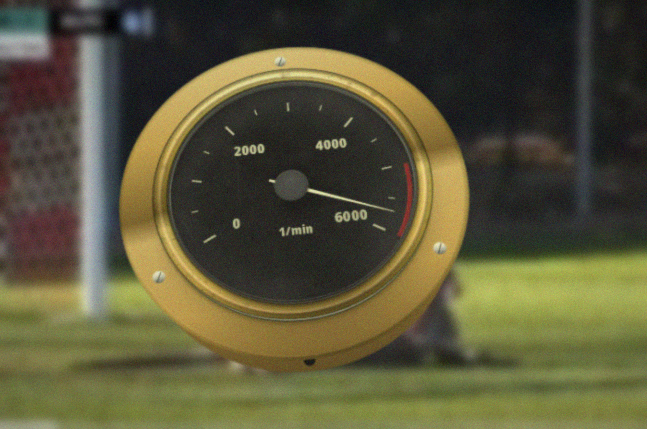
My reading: 5750 rpm
